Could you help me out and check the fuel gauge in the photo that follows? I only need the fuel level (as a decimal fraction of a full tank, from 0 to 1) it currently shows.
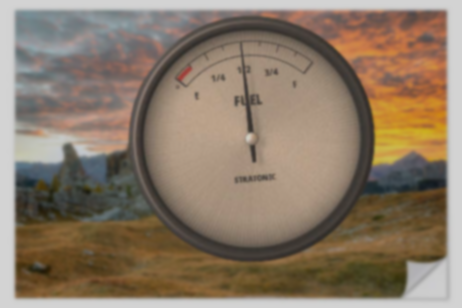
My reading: 0.5
